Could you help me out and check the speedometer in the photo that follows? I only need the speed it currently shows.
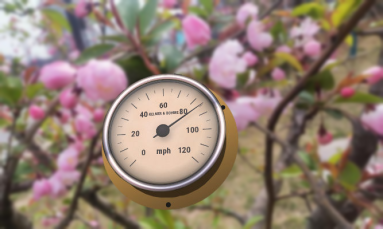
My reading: 85 mph
